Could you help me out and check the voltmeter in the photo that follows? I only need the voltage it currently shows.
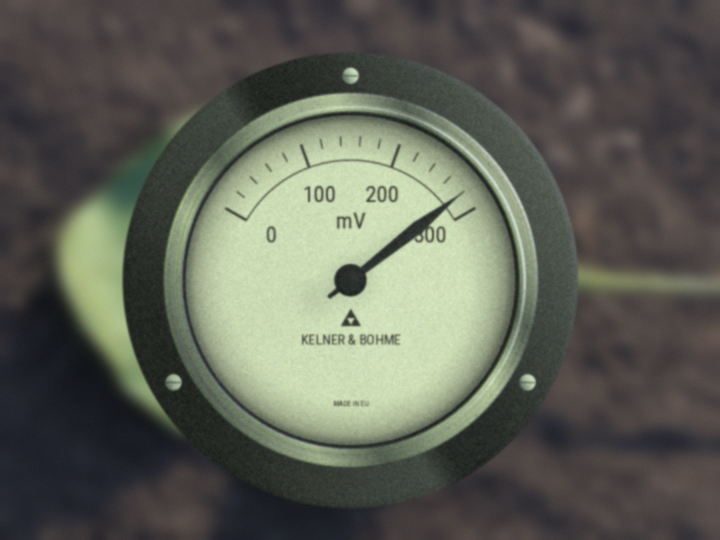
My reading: 280 mV
